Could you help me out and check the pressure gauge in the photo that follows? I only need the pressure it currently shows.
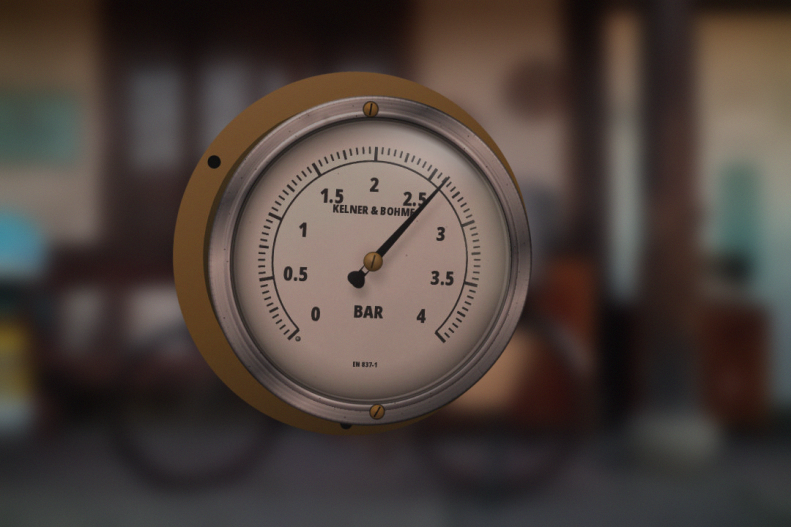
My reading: 2.6 bar
